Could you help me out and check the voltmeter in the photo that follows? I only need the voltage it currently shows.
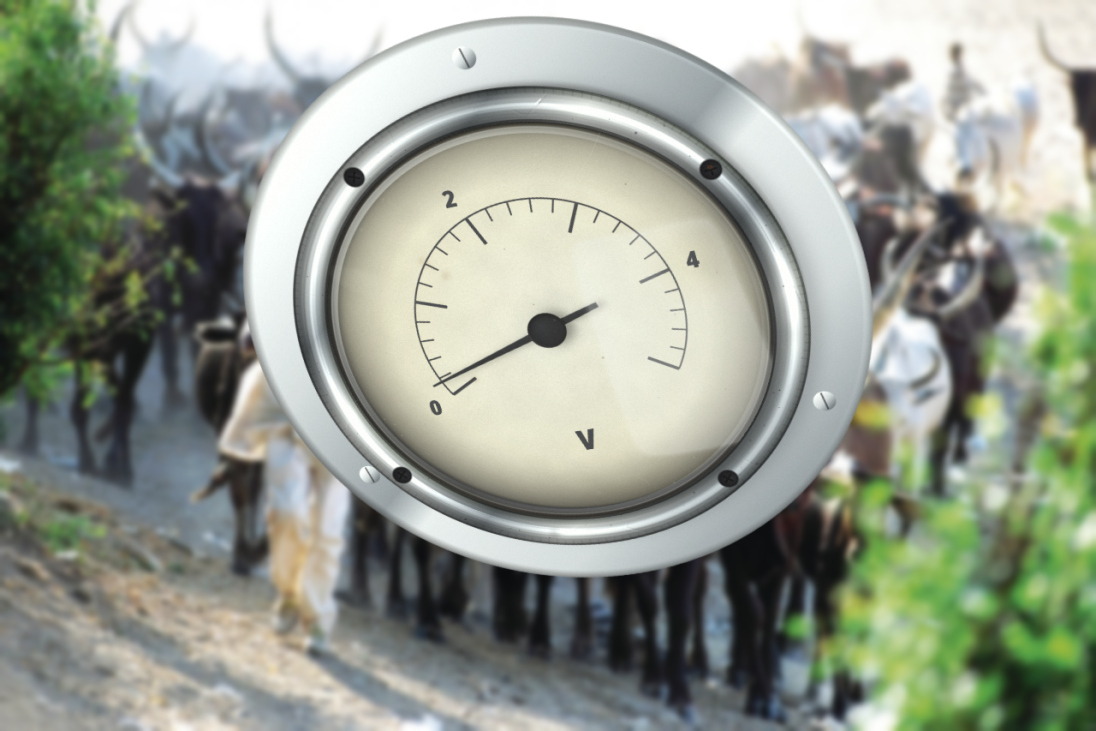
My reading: 0.2 V
